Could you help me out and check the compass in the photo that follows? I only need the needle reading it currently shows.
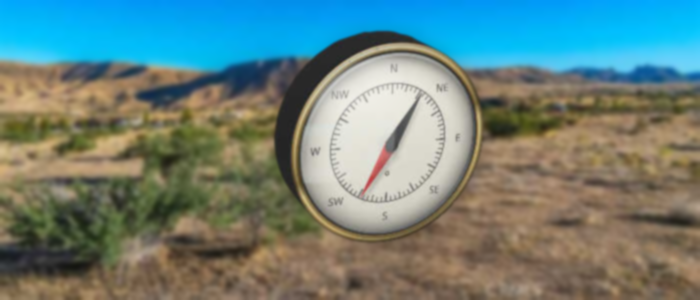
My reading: 210 °
